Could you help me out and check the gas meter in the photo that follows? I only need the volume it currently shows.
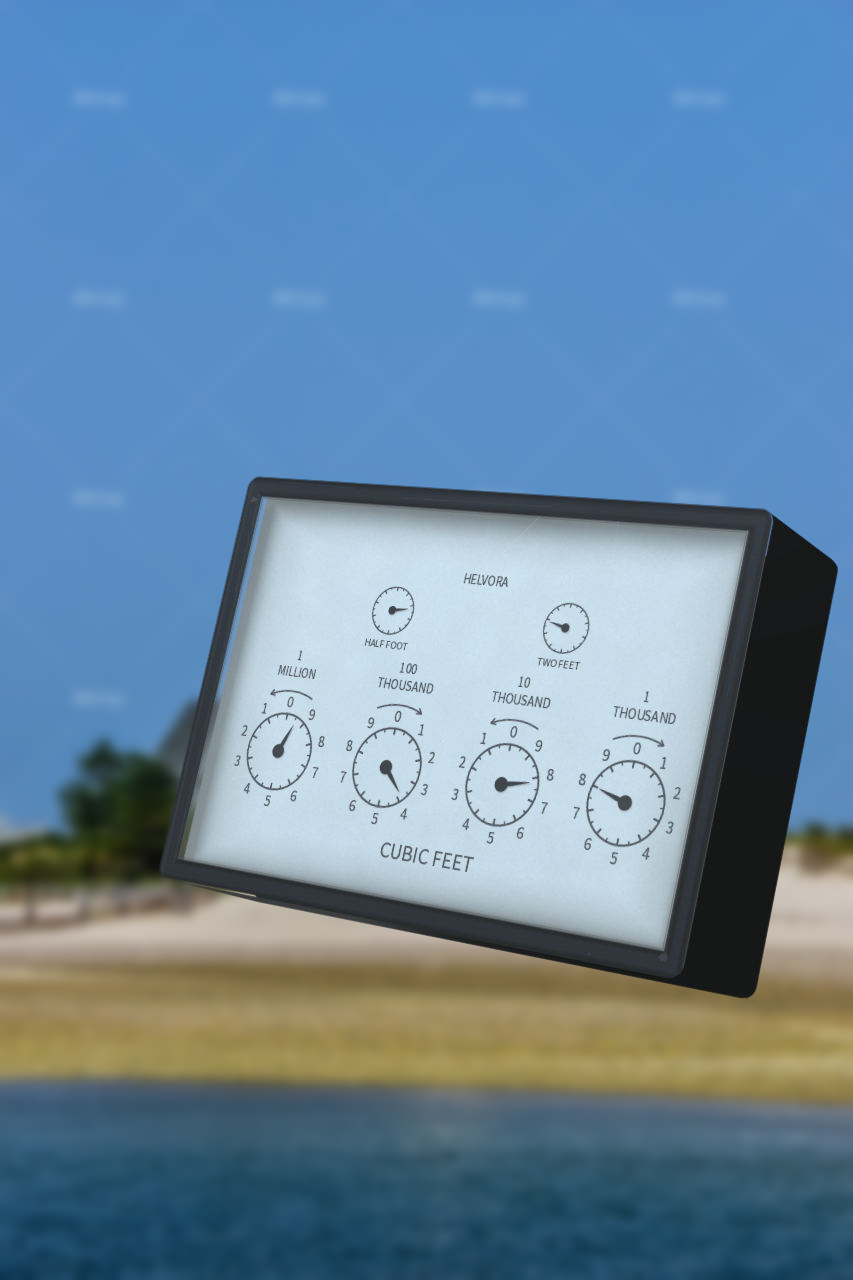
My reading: 937800 ft³
